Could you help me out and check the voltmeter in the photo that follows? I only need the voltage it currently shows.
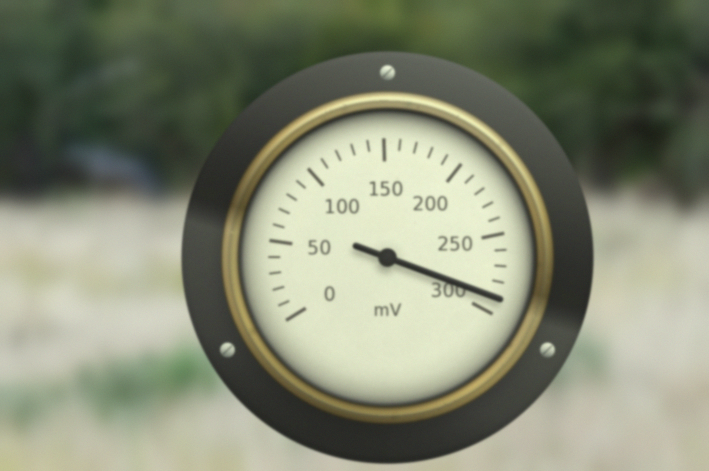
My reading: 290 mV
